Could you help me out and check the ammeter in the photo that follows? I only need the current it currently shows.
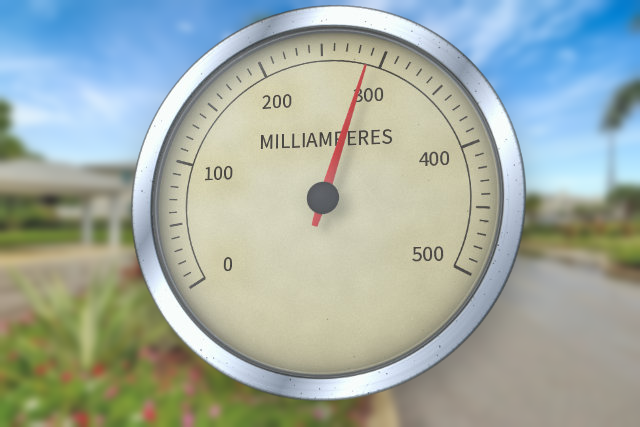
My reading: 290 mA
